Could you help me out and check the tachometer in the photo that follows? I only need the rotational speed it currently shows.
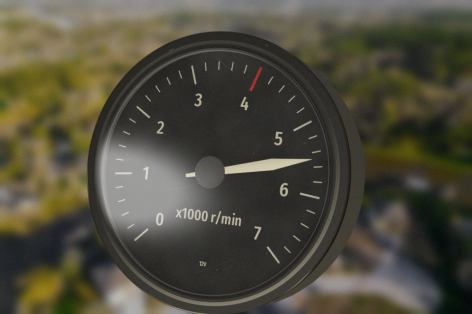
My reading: 5500 rpm
